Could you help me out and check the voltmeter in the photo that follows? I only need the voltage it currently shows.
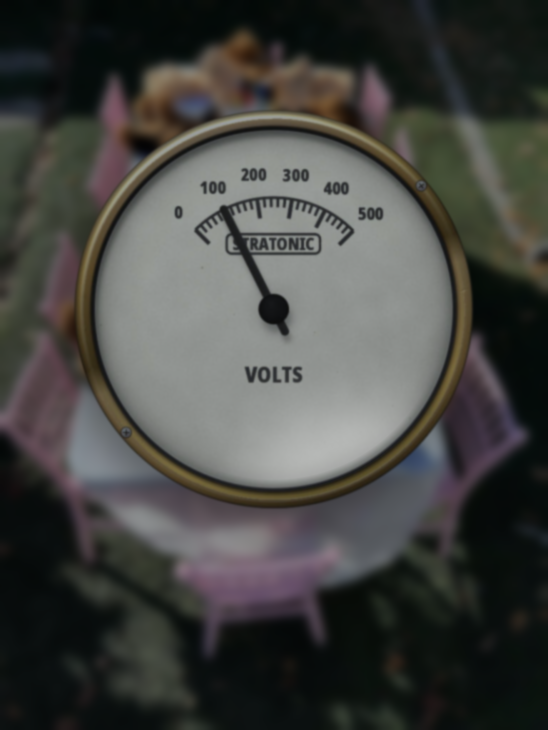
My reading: 100 V
